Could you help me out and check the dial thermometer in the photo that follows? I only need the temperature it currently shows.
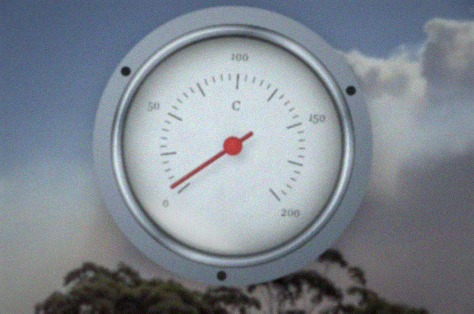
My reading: 5 °C
